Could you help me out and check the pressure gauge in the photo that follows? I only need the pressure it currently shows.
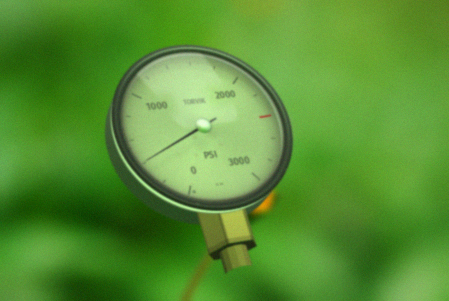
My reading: 400 psi
